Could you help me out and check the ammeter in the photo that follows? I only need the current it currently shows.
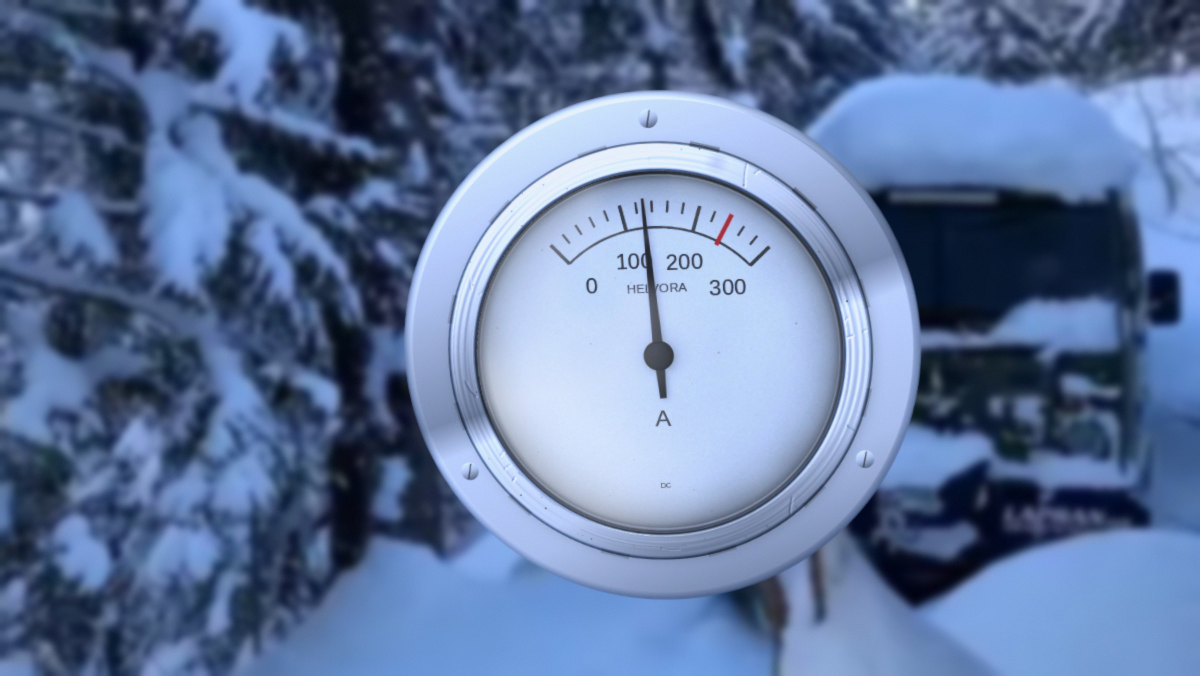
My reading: 130 A
